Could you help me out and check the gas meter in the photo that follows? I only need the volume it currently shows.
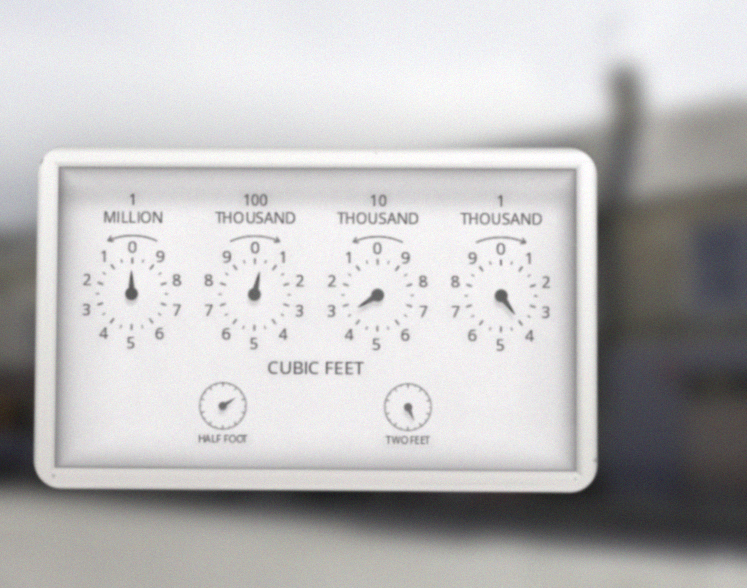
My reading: 3400 ft³
